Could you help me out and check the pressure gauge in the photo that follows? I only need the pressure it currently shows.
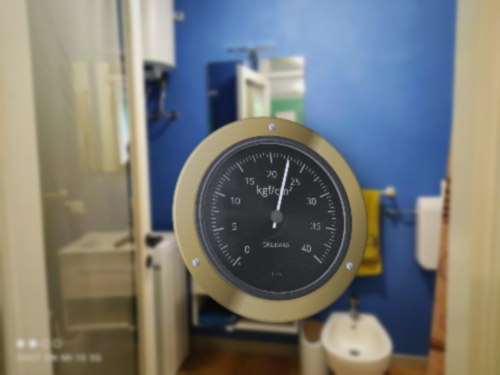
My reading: 22.5 kg/cm²
